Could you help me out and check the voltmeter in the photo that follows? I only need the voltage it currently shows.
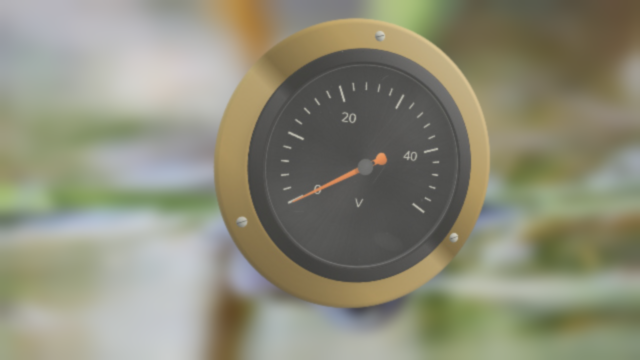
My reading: 0 V
